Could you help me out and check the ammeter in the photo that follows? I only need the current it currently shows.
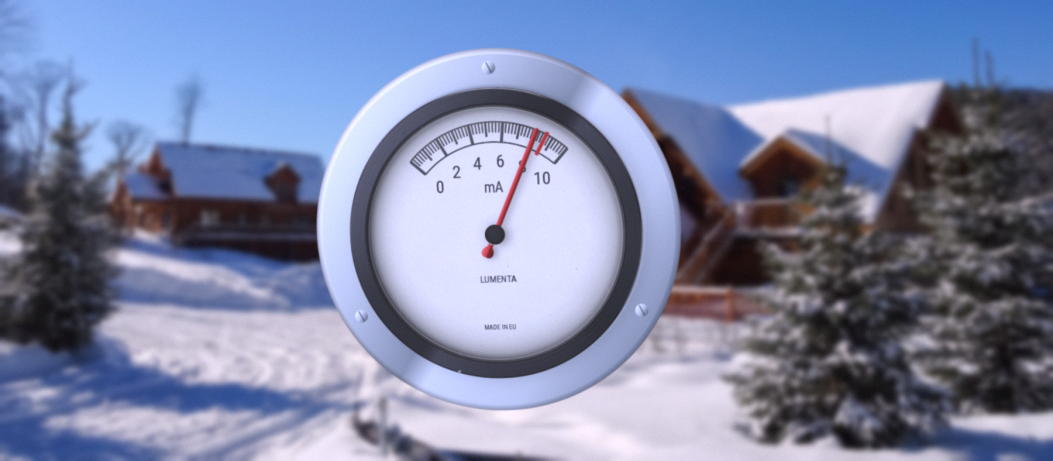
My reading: 8 mA
